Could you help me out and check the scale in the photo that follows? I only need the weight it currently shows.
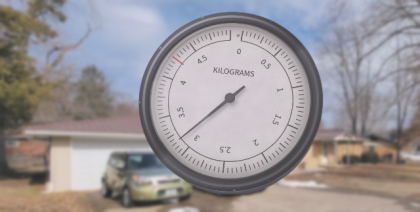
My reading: 3.15 kg
